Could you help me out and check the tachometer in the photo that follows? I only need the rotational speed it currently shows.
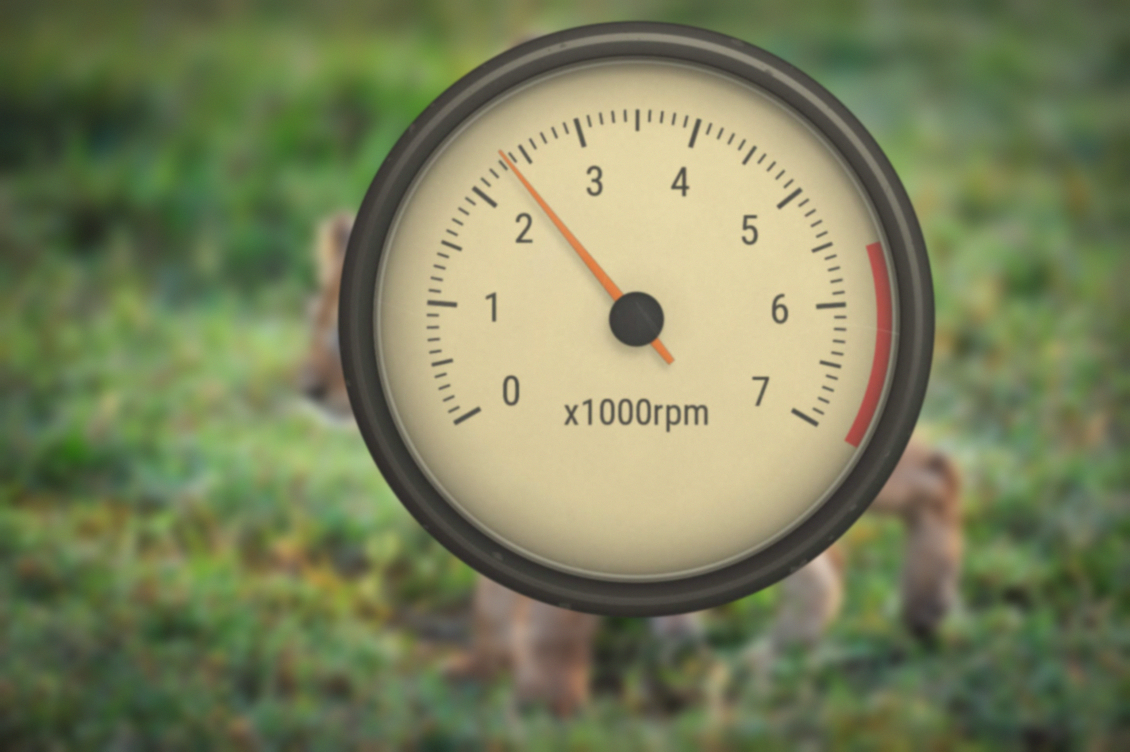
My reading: 2350 rpm
